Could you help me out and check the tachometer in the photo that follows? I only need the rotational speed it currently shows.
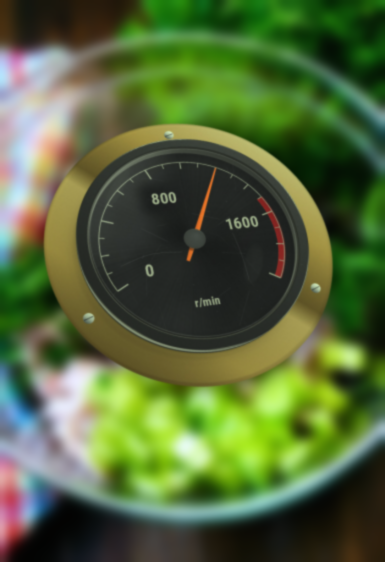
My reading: 1200 rpm
